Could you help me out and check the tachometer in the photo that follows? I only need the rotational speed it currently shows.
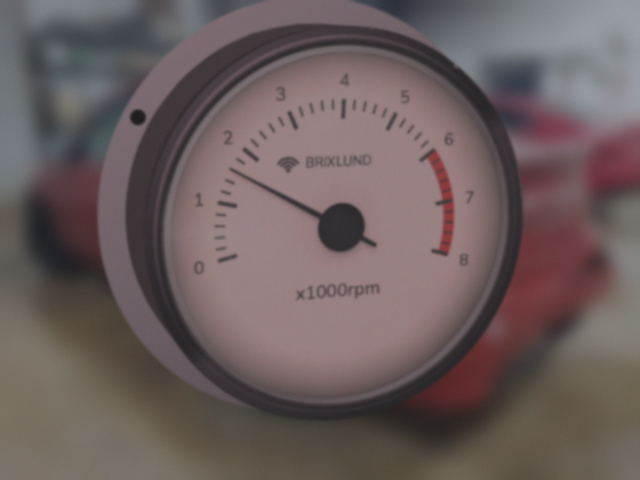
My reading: 1600 rpm
